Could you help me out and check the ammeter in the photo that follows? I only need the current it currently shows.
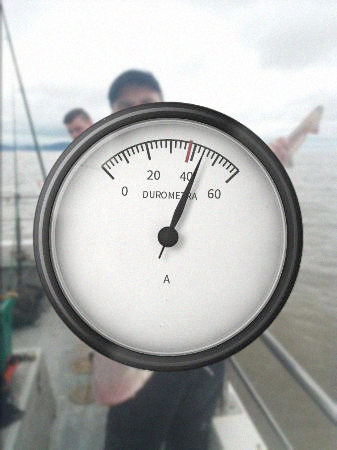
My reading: 44 A
